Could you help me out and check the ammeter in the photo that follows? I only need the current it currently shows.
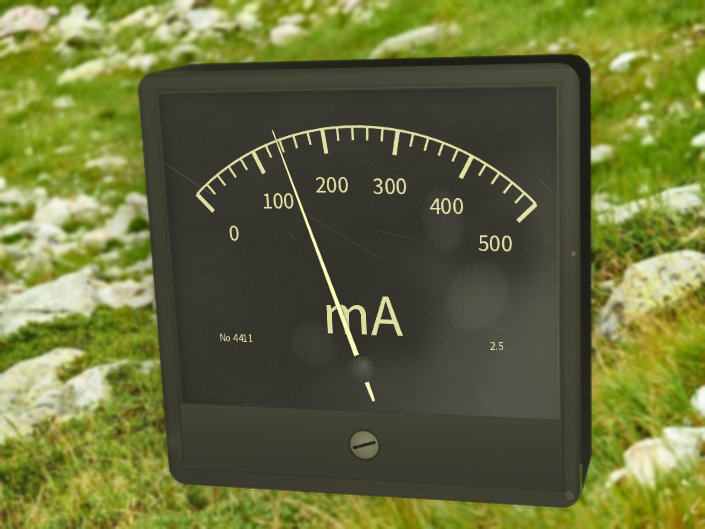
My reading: 140 mA
